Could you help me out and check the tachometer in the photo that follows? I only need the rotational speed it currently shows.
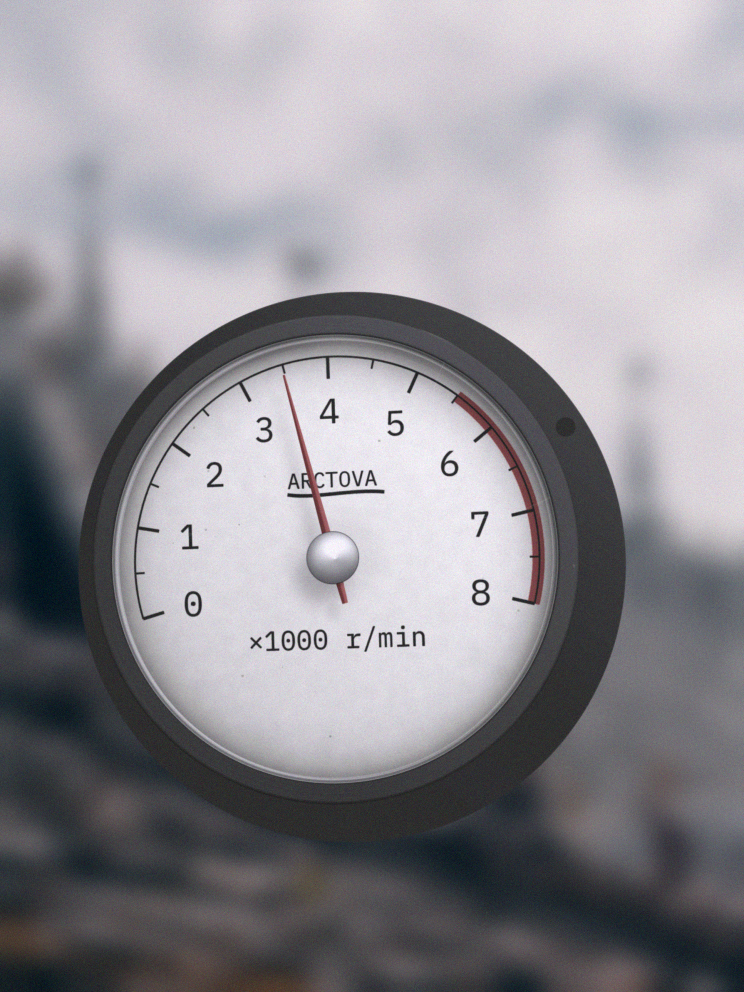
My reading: 3500 rpm
